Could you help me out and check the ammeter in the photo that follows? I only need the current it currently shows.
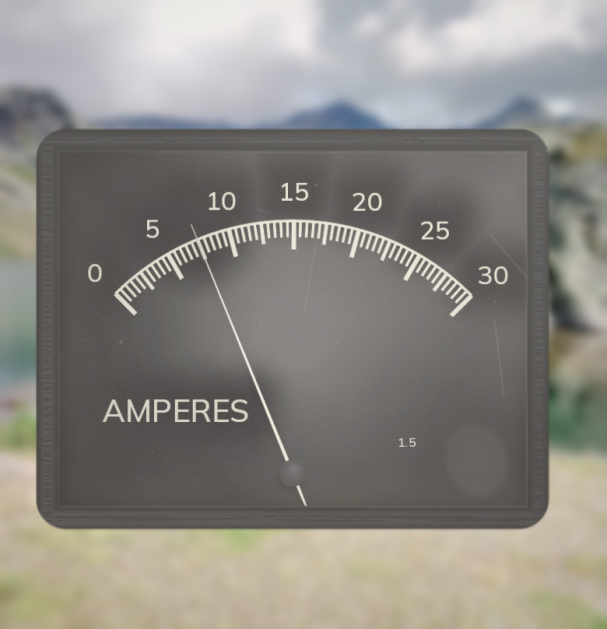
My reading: 7.5 A
